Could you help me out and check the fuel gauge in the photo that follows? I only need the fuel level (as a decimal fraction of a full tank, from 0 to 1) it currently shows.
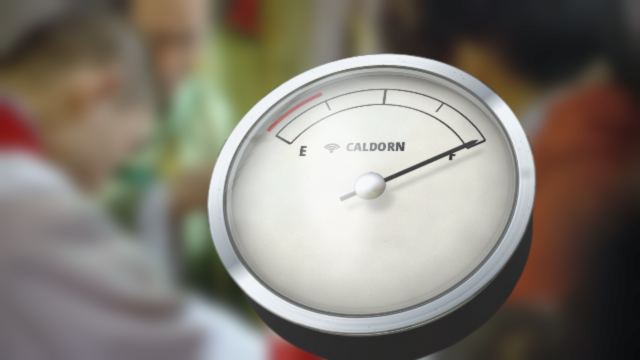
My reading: 1
